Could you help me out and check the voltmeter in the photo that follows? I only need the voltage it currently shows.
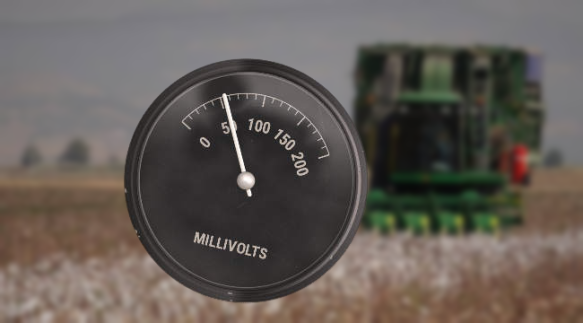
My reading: 55 mV
